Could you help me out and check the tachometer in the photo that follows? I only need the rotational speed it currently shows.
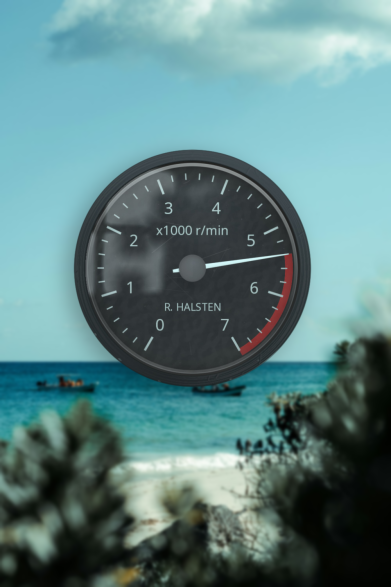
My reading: 5400 rpm
